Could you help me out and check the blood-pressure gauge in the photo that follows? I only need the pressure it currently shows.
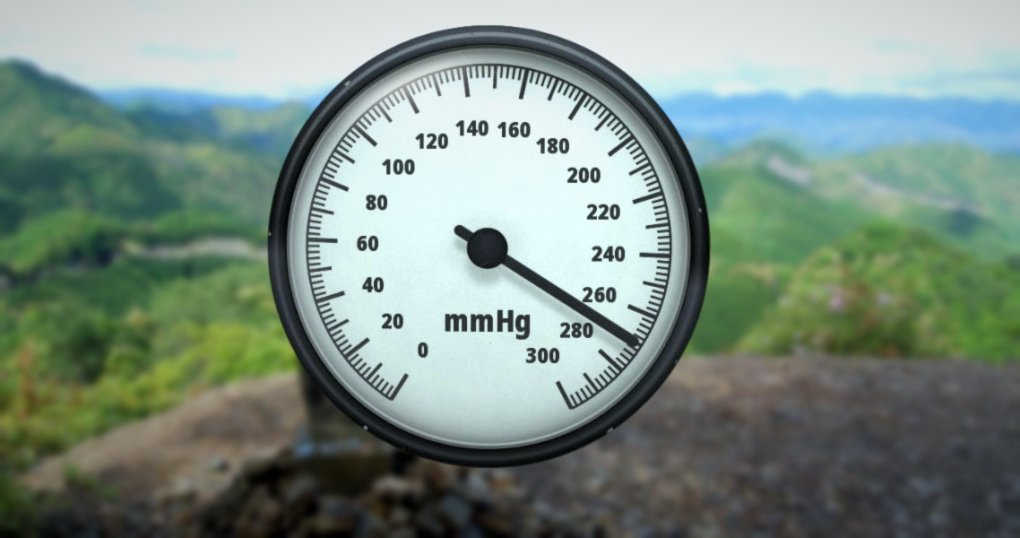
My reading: 270 mmHg
